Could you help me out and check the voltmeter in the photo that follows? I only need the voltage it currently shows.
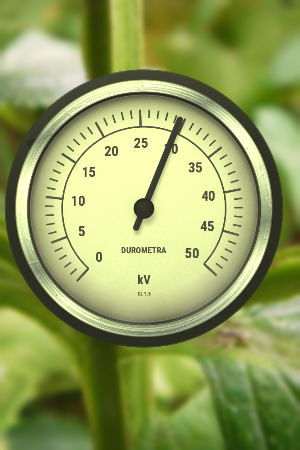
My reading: 29.5 kV
